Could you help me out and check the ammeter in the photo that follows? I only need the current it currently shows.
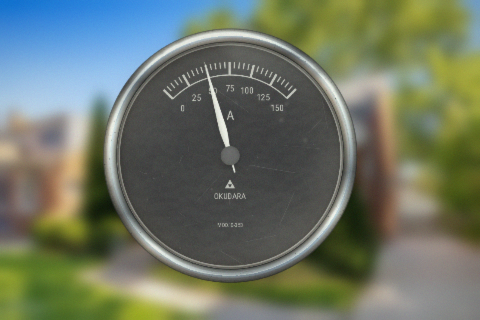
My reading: 50 A
